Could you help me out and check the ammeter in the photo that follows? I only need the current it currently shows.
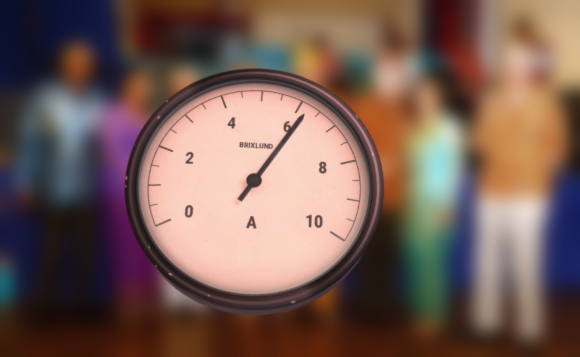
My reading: 6.25 A
